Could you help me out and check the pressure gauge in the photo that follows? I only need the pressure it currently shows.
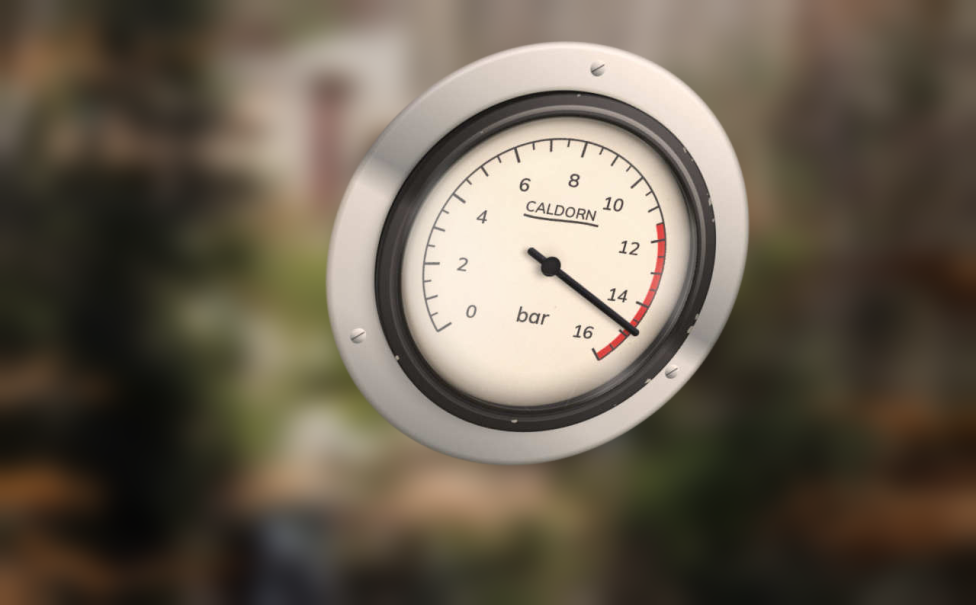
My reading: 14.75 bar
